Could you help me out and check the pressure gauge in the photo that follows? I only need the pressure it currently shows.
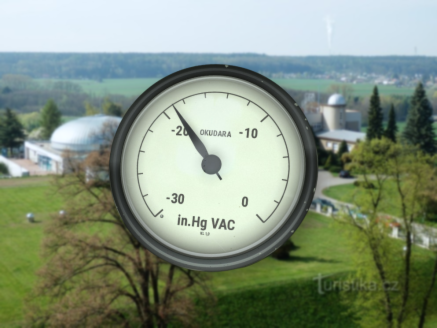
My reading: -19 inHg
